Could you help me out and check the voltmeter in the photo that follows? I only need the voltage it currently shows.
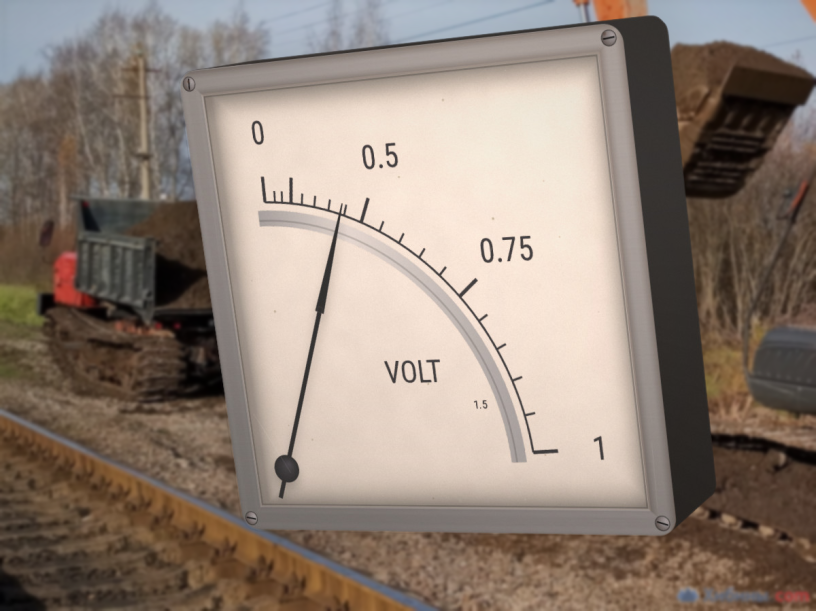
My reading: 0.45 V
